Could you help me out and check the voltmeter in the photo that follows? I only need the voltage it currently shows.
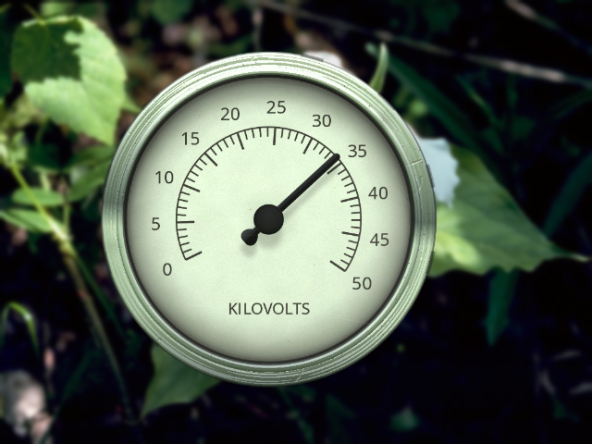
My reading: 34 kV
